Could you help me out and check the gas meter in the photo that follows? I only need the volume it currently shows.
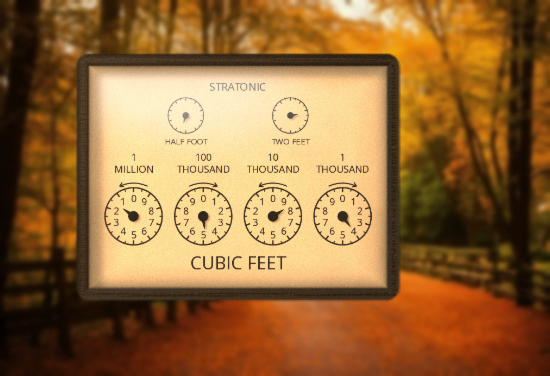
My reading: 148400 ft³
